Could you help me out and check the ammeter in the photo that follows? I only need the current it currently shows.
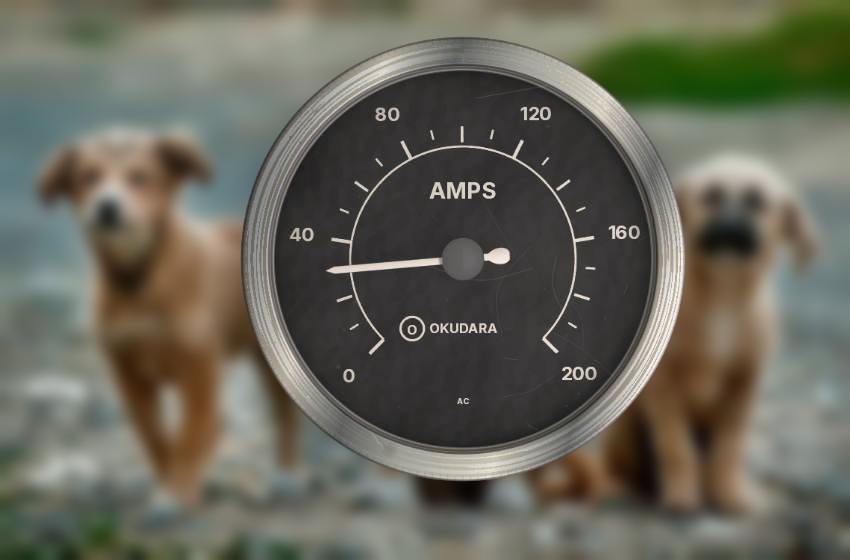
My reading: 30 A
